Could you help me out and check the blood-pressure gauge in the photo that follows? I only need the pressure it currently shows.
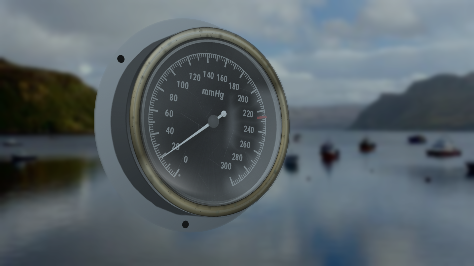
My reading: 20 mmHg
